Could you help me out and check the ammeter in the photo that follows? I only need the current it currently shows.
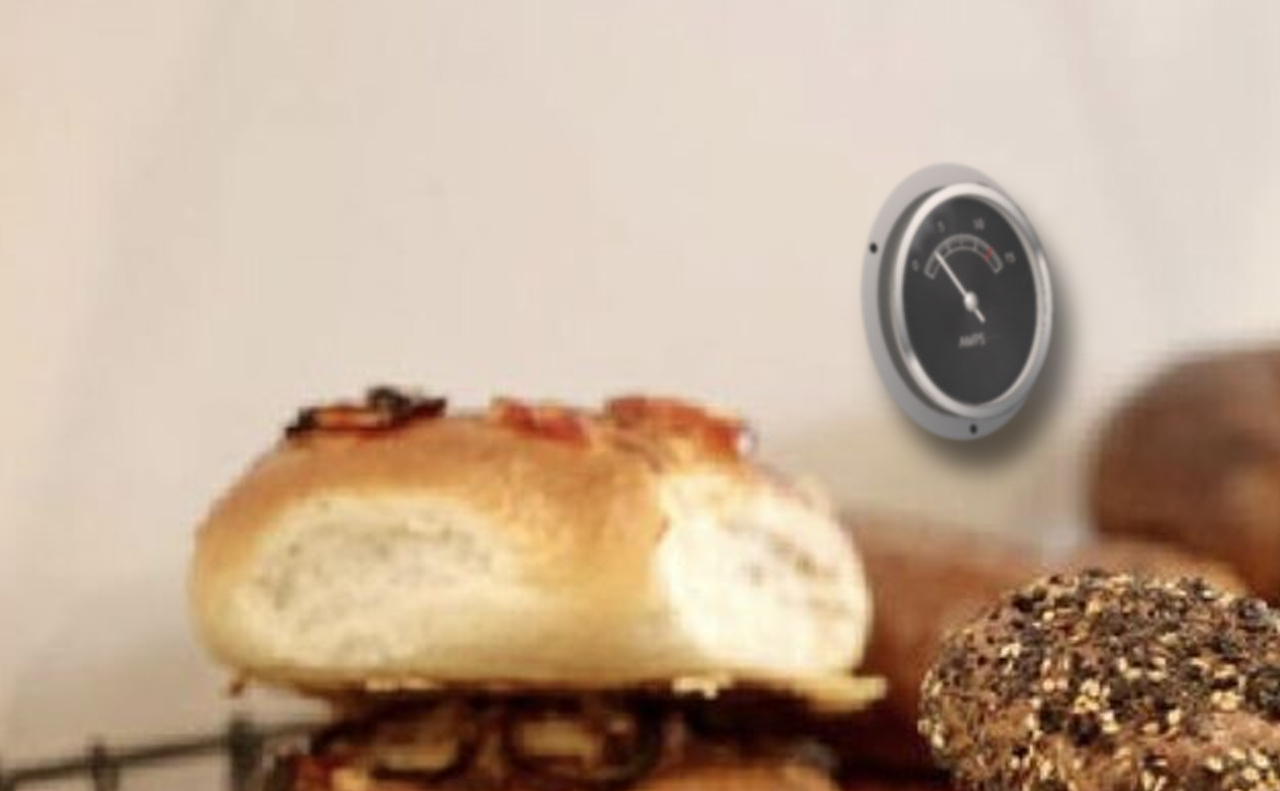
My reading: 2.5 A
